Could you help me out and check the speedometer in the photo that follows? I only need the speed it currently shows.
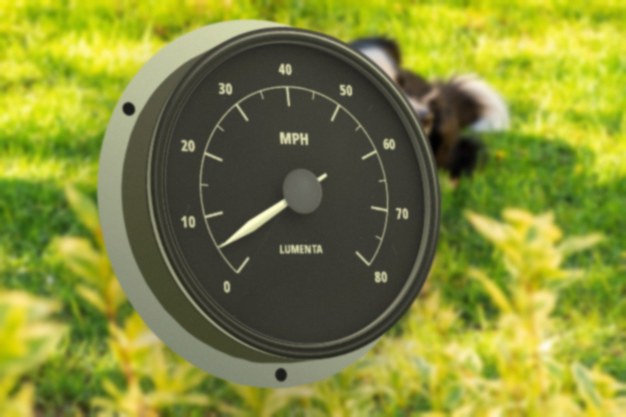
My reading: 5 mph
